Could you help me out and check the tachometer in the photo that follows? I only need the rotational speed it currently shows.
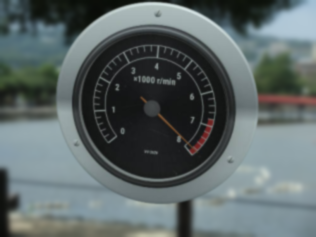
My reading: 7800 rpm
